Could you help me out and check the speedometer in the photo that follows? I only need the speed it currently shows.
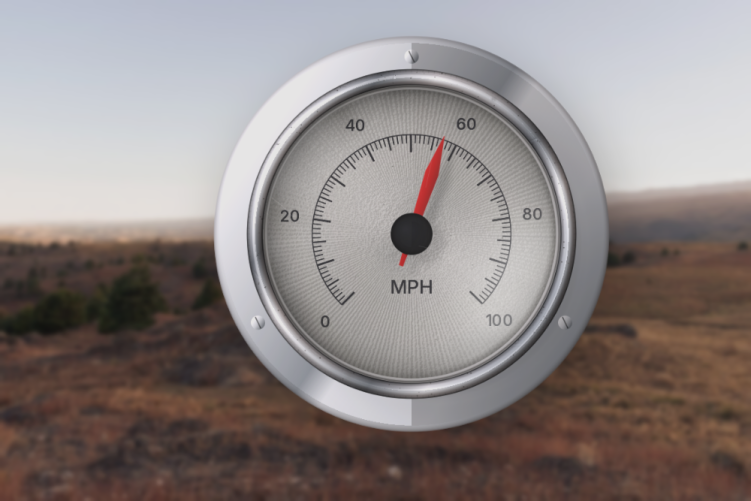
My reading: 57 mph
